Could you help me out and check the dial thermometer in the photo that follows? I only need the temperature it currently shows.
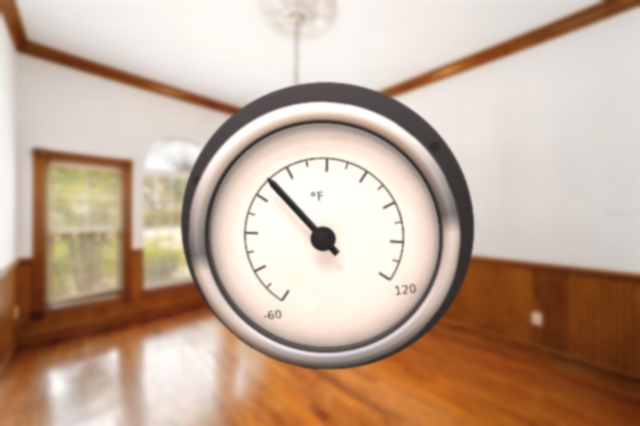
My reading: 10 °F
